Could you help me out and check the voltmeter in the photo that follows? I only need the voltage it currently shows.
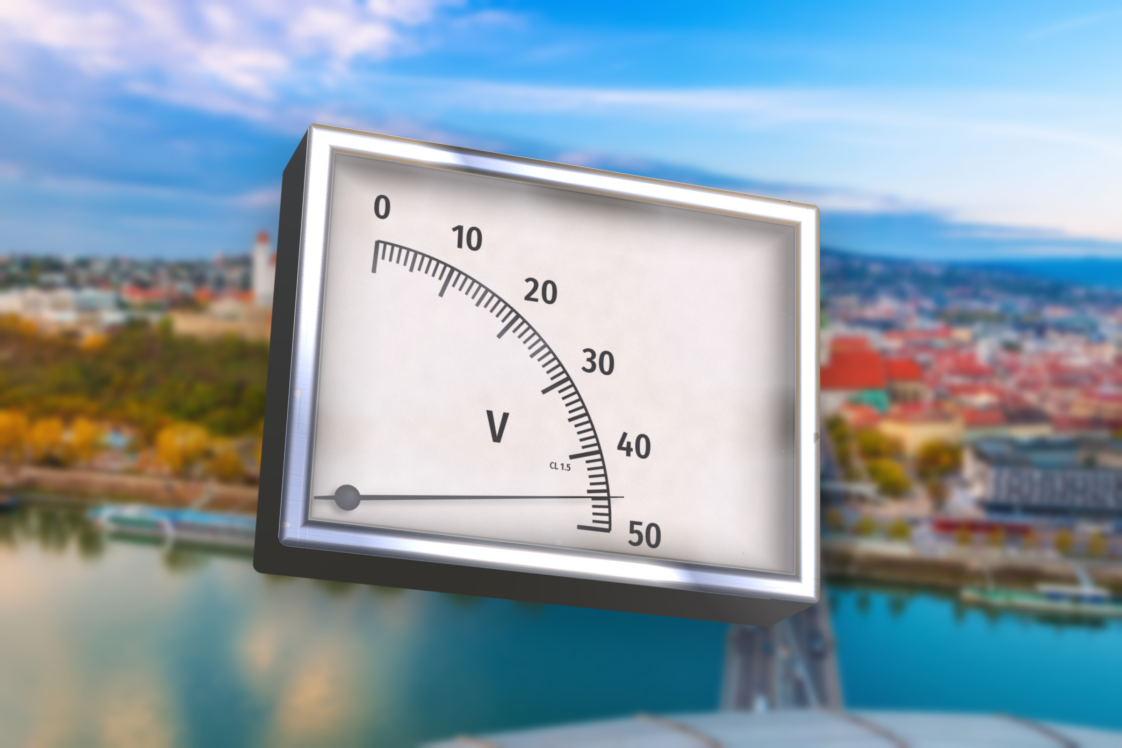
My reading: 46 V
